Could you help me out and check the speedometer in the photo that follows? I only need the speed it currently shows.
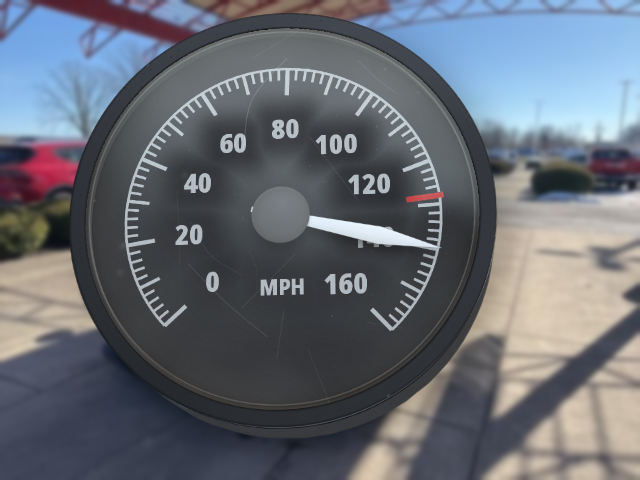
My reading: 140 mph
